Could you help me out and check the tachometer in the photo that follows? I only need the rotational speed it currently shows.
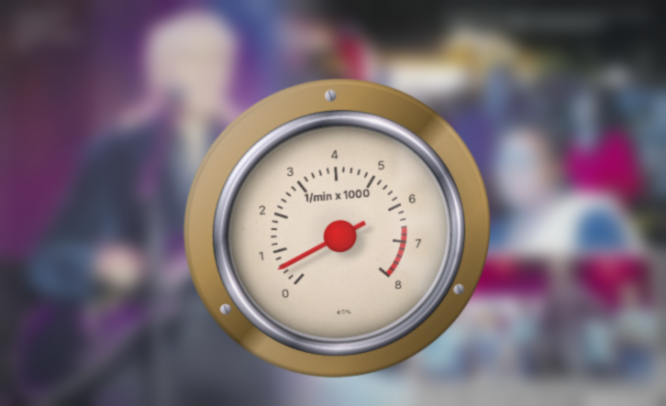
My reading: 600 rpm
